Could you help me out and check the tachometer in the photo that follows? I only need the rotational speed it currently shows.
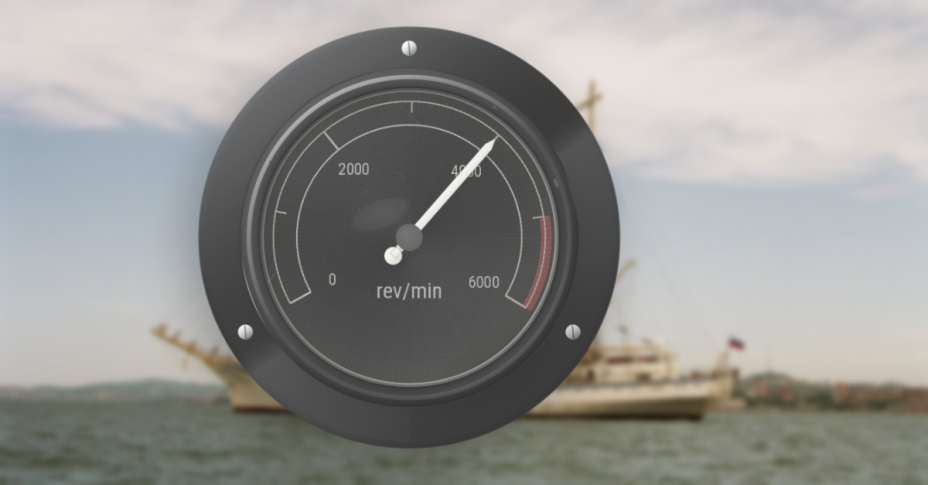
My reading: 4000 rpm
